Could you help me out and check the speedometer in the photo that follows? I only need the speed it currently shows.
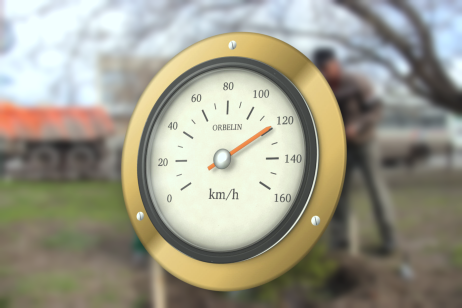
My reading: 120 km/h
